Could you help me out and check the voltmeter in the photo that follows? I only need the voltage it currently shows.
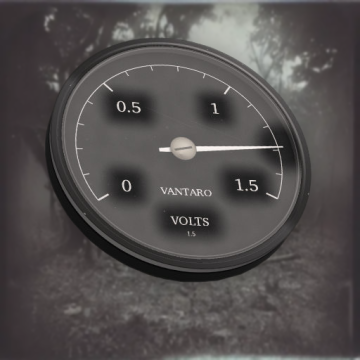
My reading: 1.3 V
